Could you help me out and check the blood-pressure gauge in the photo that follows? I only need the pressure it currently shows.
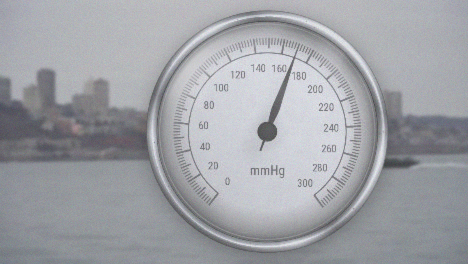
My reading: 170 mmHg
